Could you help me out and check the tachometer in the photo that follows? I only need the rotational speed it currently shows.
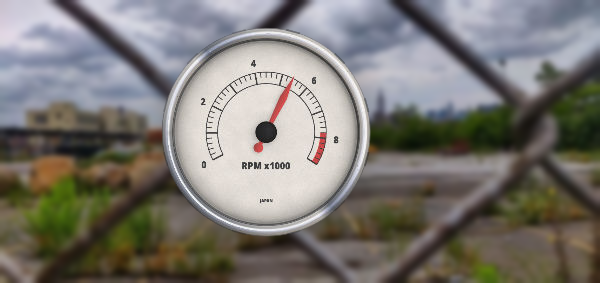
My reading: 5400 rpm
